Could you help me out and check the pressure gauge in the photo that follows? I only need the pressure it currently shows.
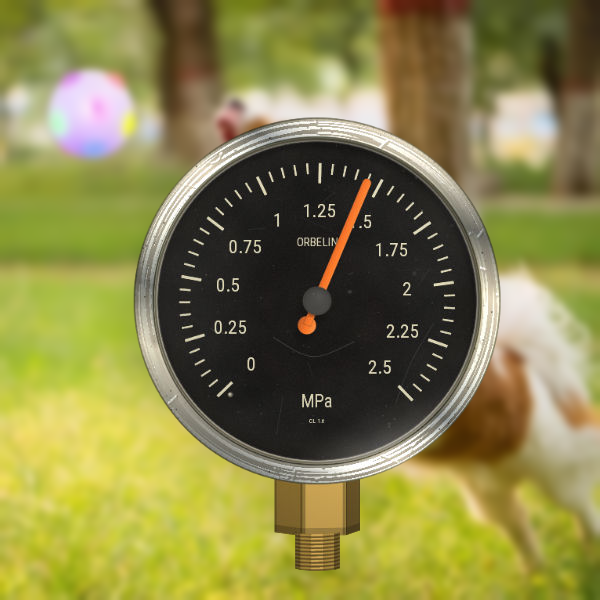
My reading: 1.45 MPa
